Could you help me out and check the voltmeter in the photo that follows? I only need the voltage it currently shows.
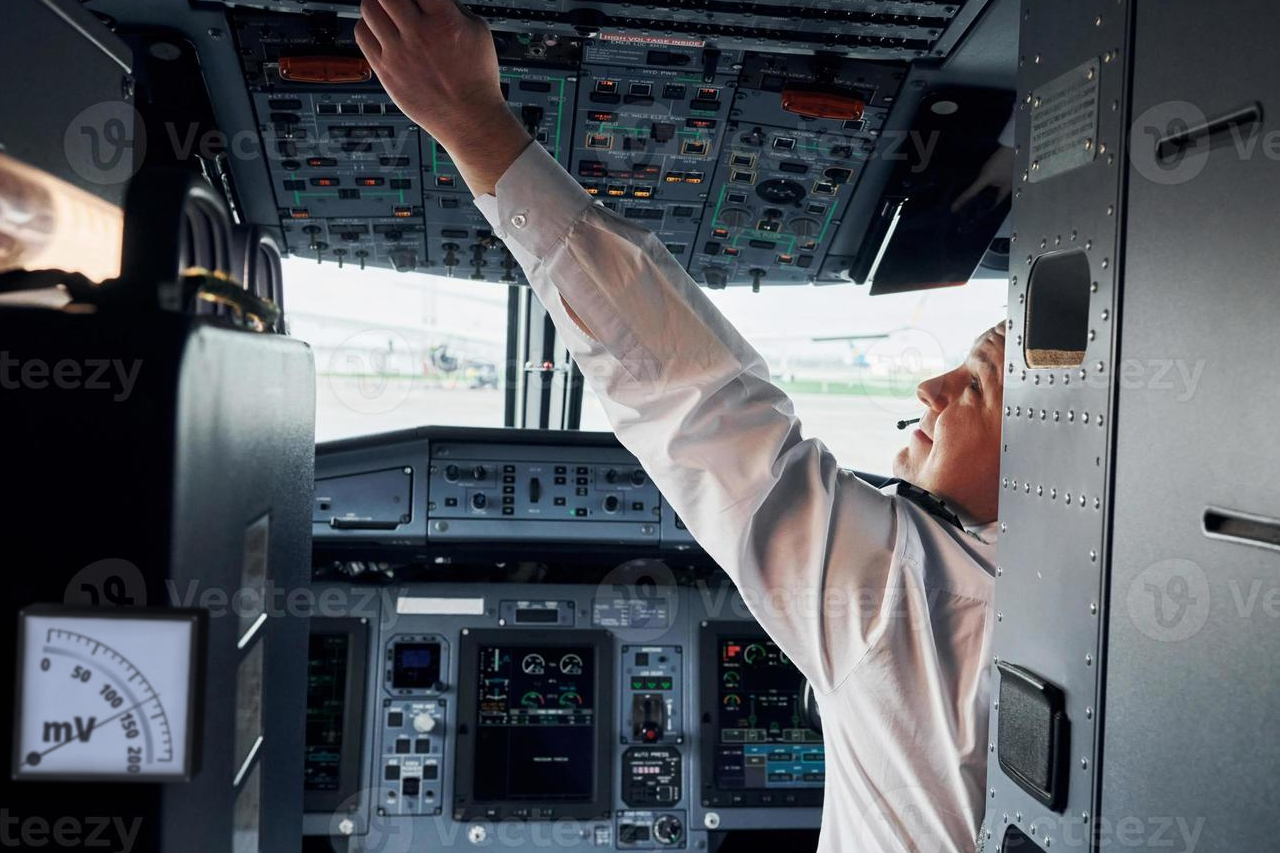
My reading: 130 mV
